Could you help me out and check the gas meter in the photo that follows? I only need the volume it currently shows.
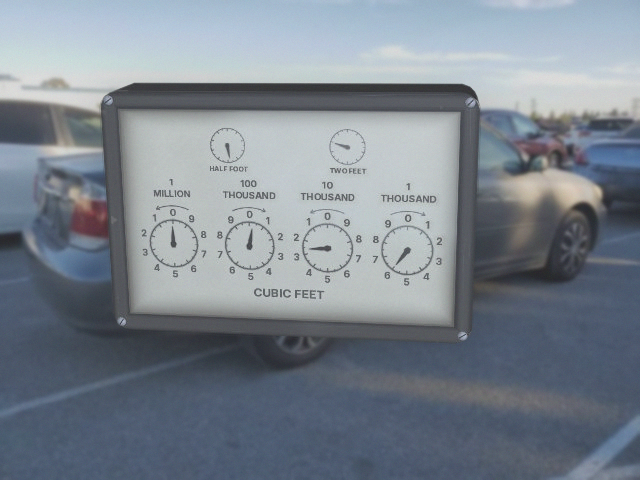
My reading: 2600 ft³
